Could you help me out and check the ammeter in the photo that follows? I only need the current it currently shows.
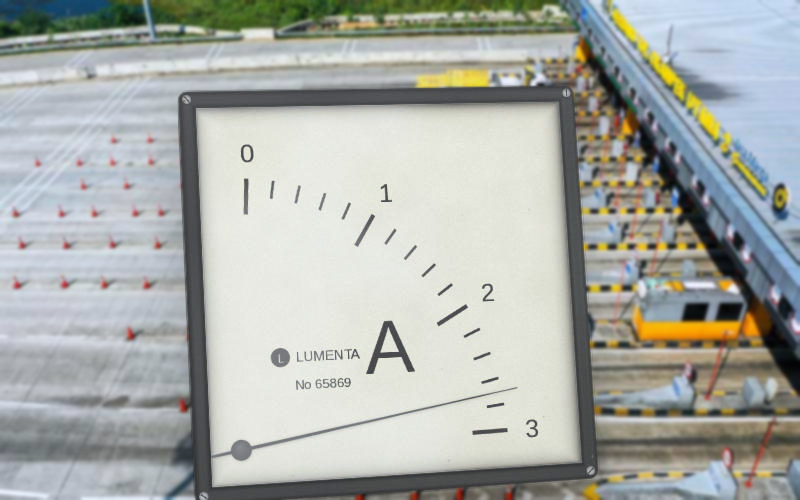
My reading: 2.7 A
